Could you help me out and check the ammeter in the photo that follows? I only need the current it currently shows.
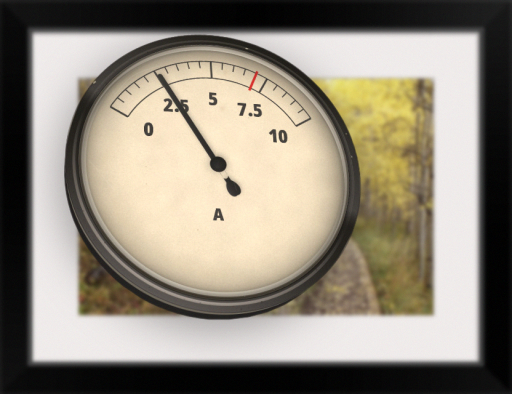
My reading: 2.5 A
